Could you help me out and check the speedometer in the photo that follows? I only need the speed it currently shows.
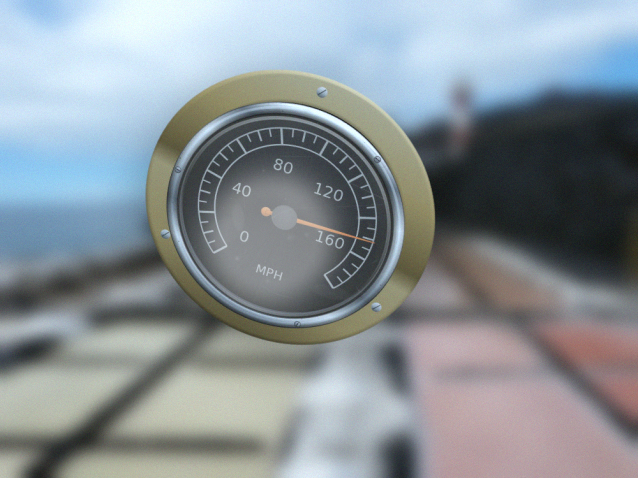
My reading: 150 mph
